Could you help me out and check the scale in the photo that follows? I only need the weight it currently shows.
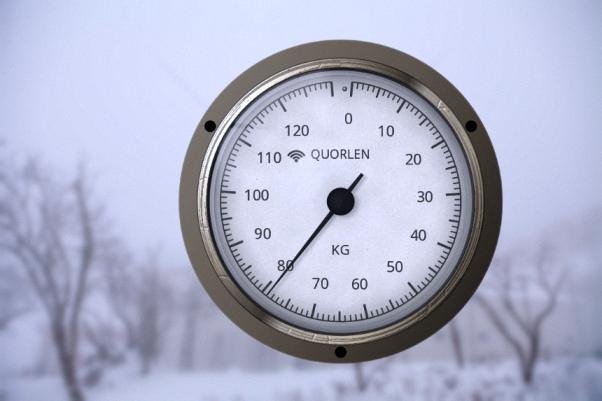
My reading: 79 kg
